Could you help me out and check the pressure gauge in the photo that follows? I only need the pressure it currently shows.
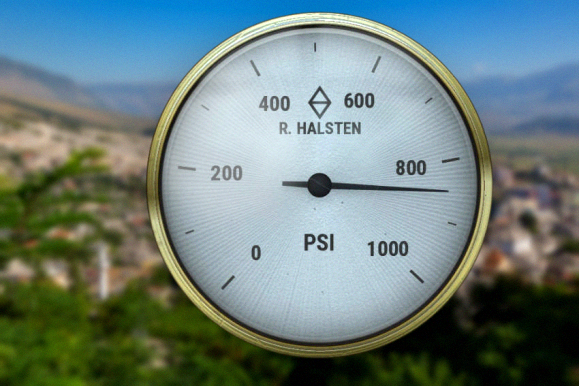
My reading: 850 psi
